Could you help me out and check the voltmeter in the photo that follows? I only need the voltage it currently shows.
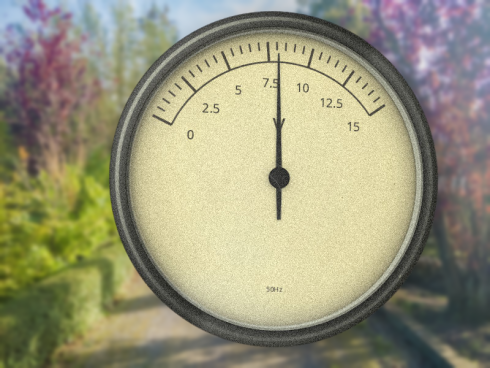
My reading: 8 V
